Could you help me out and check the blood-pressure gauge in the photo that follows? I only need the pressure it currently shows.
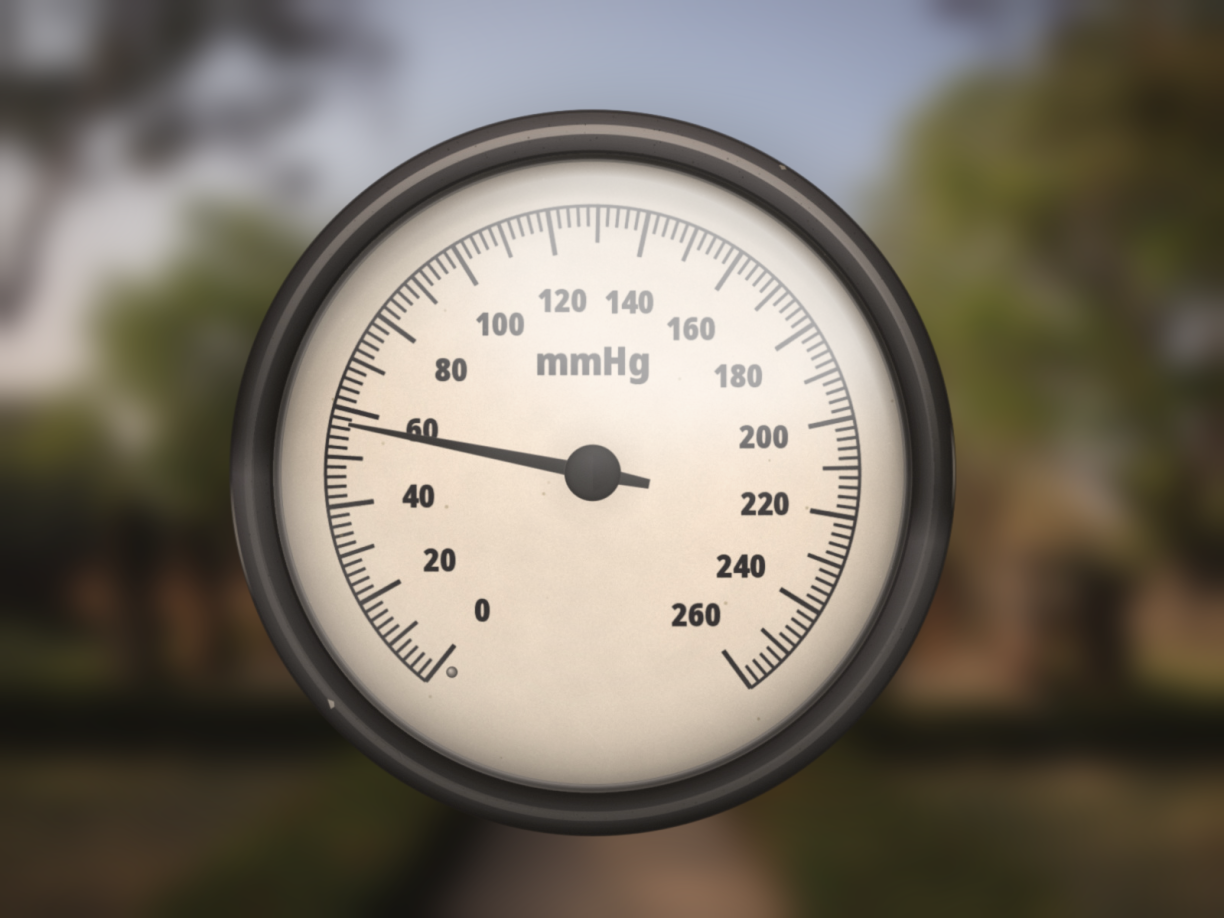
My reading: 57 mmHg
